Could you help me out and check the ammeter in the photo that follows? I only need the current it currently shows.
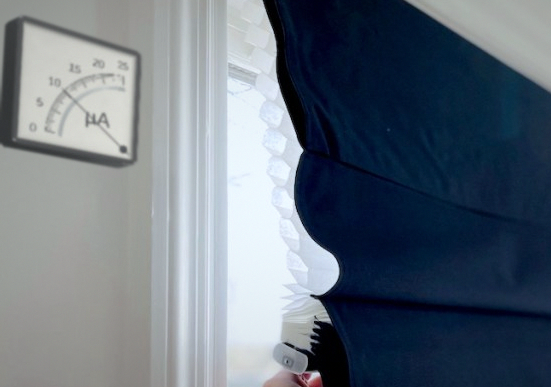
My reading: 10 µA
